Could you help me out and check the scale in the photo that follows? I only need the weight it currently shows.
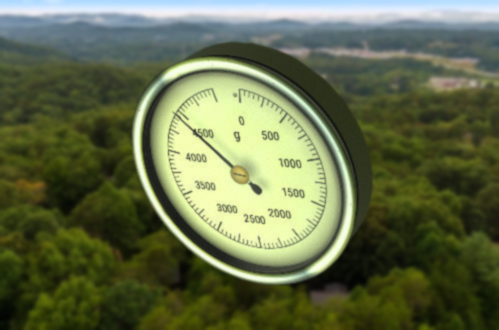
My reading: 4500 g
